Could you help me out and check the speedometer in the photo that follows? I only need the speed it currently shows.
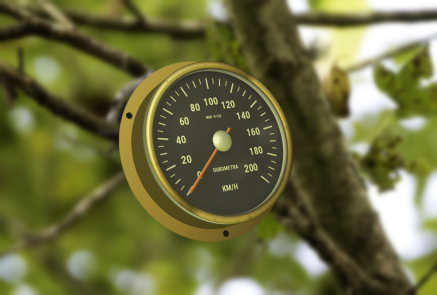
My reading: 0 km/h
